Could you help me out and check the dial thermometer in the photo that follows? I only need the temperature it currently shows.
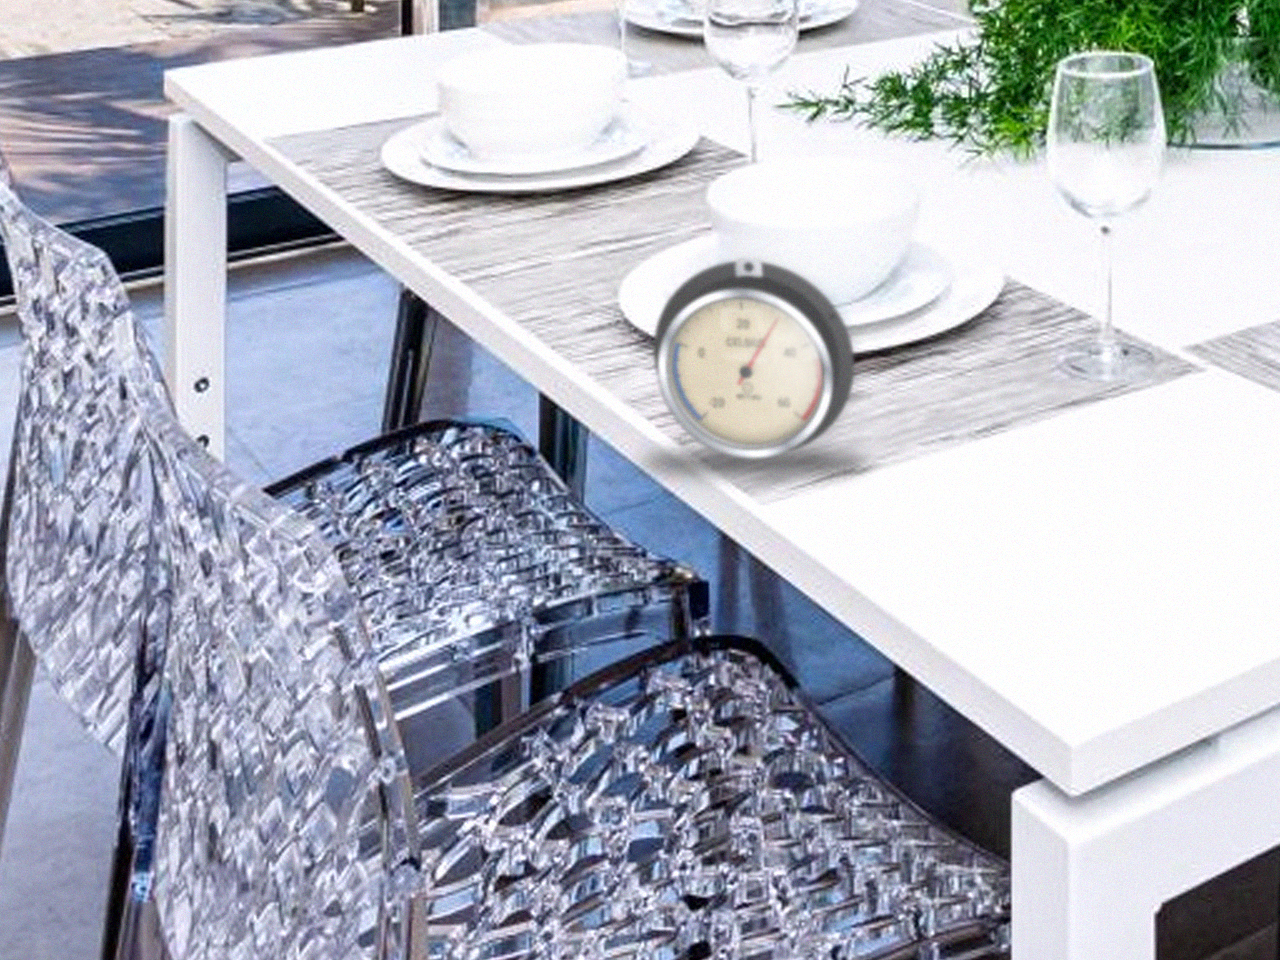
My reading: 30 °C
